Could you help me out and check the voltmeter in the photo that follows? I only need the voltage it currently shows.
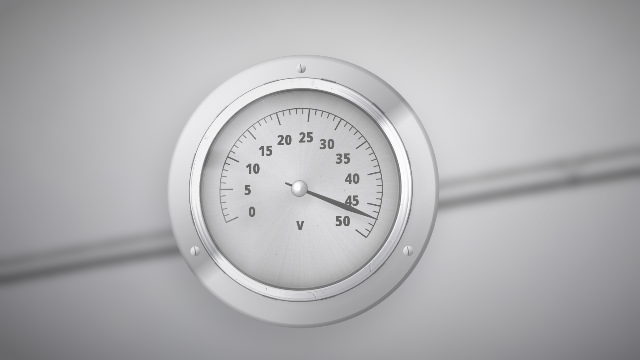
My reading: 47 V
